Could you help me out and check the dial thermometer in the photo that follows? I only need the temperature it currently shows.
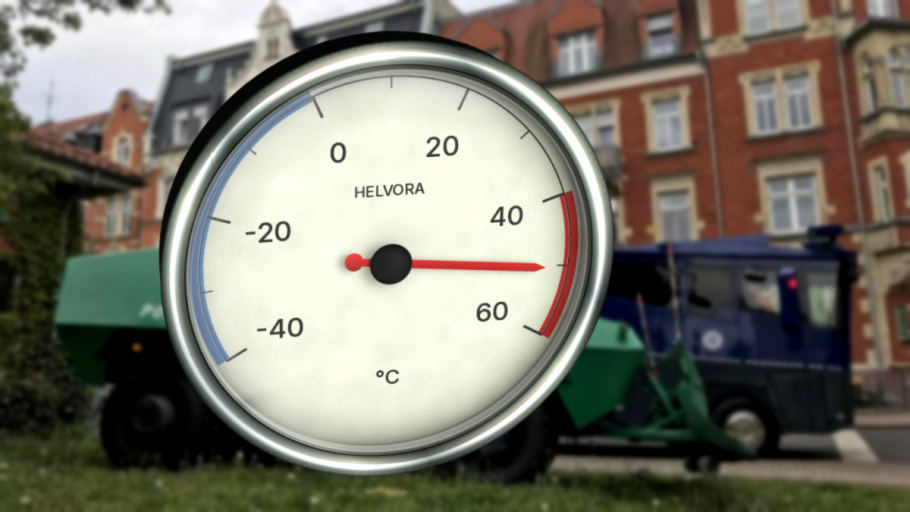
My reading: 50 °C
